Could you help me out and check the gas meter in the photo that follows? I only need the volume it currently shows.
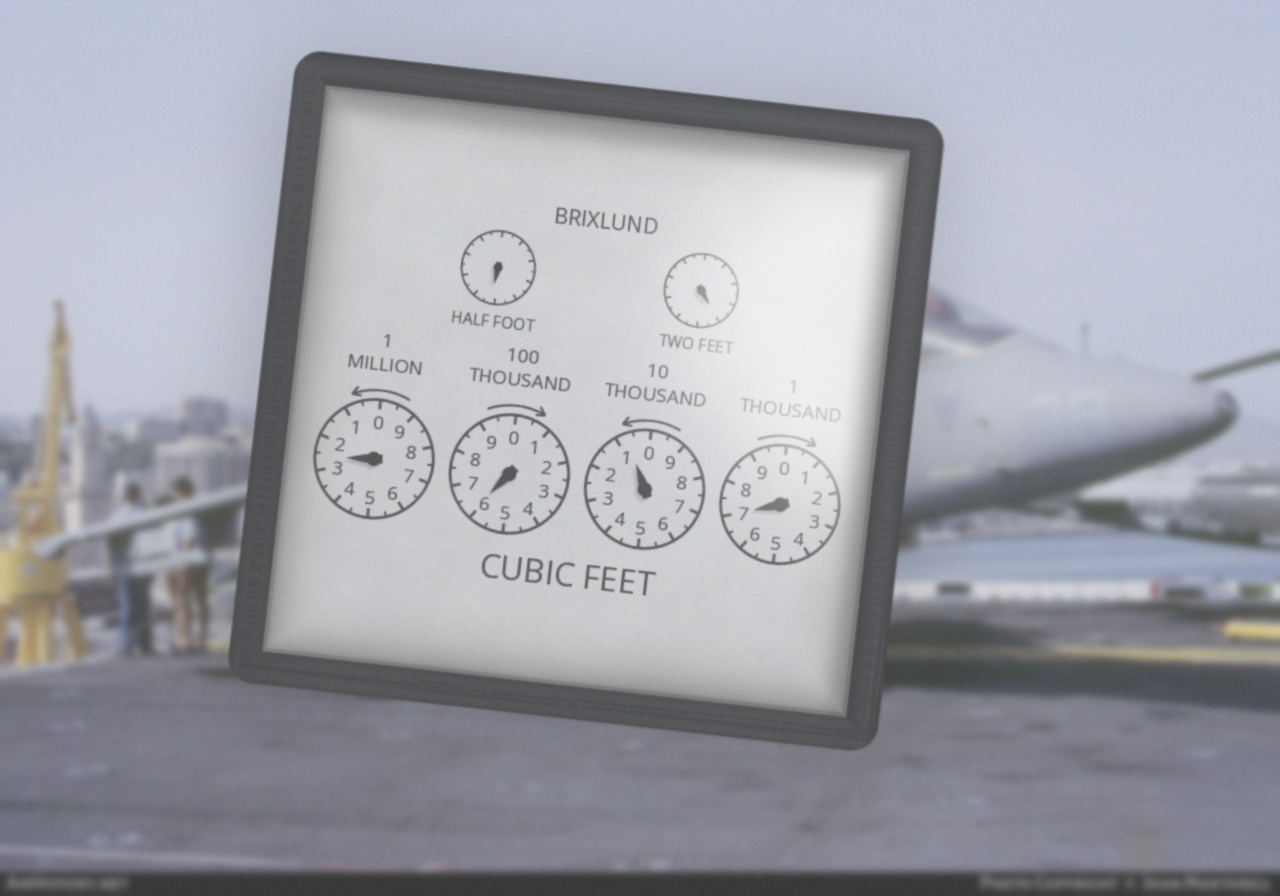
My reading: 260700 ft³
